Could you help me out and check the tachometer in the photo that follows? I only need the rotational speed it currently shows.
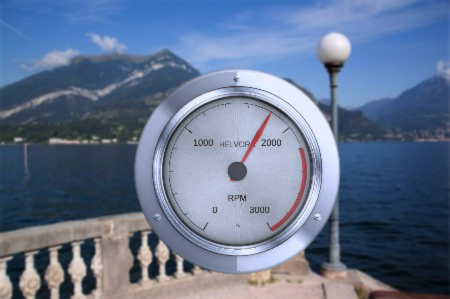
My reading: 1800 rpm
